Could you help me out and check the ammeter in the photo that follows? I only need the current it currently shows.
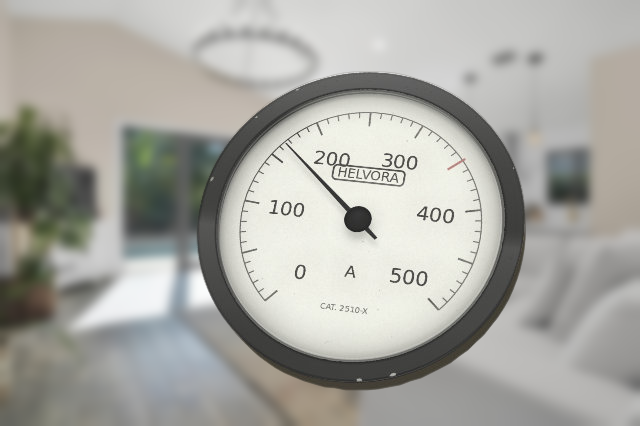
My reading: 165 A
